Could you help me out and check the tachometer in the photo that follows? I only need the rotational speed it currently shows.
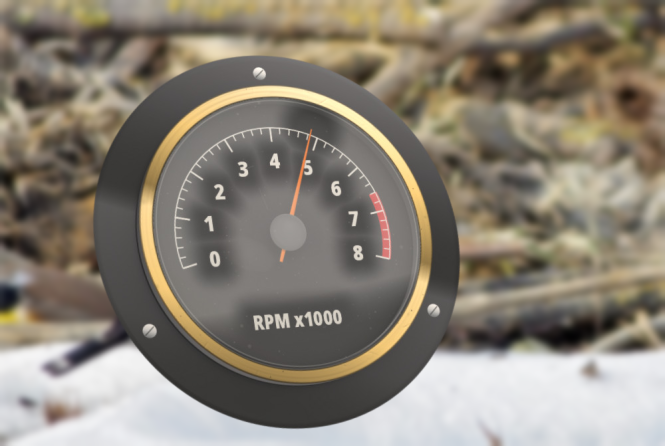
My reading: 4800 rpm
